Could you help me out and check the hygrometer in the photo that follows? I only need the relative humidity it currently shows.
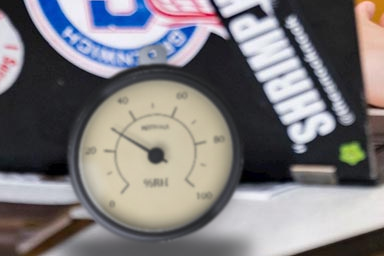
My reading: 30 %
